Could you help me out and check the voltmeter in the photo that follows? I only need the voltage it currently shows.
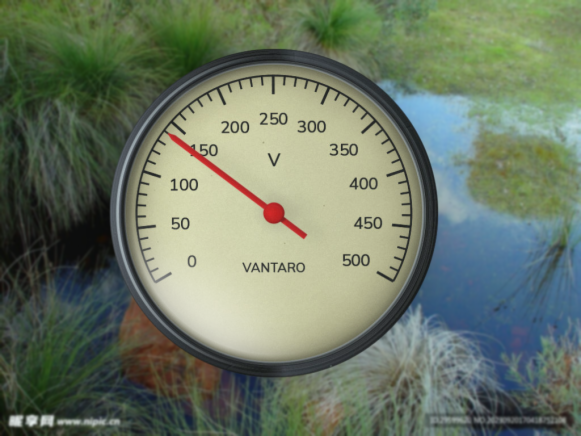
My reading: 140 V
